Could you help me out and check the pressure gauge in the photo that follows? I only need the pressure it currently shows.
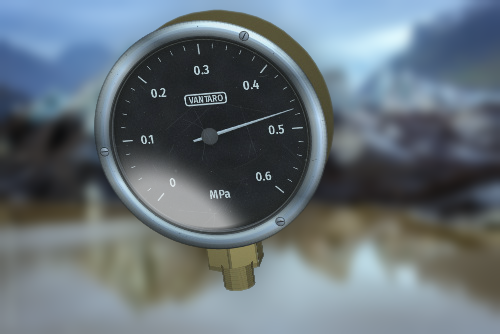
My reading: 0.47 MPa
